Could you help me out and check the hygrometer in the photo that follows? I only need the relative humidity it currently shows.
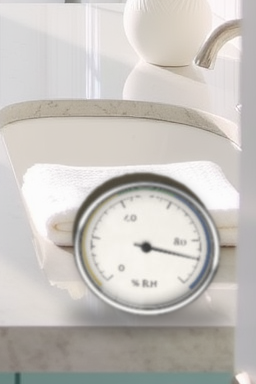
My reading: 88 %
